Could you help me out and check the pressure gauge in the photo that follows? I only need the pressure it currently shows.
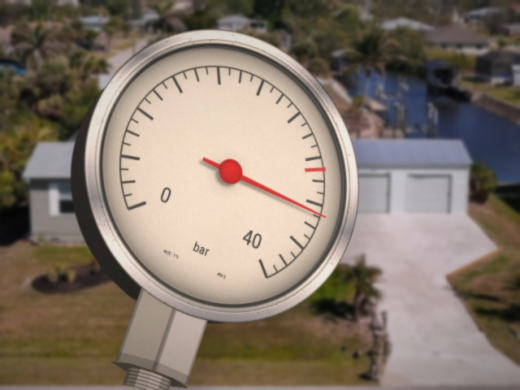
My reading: 33 bar
